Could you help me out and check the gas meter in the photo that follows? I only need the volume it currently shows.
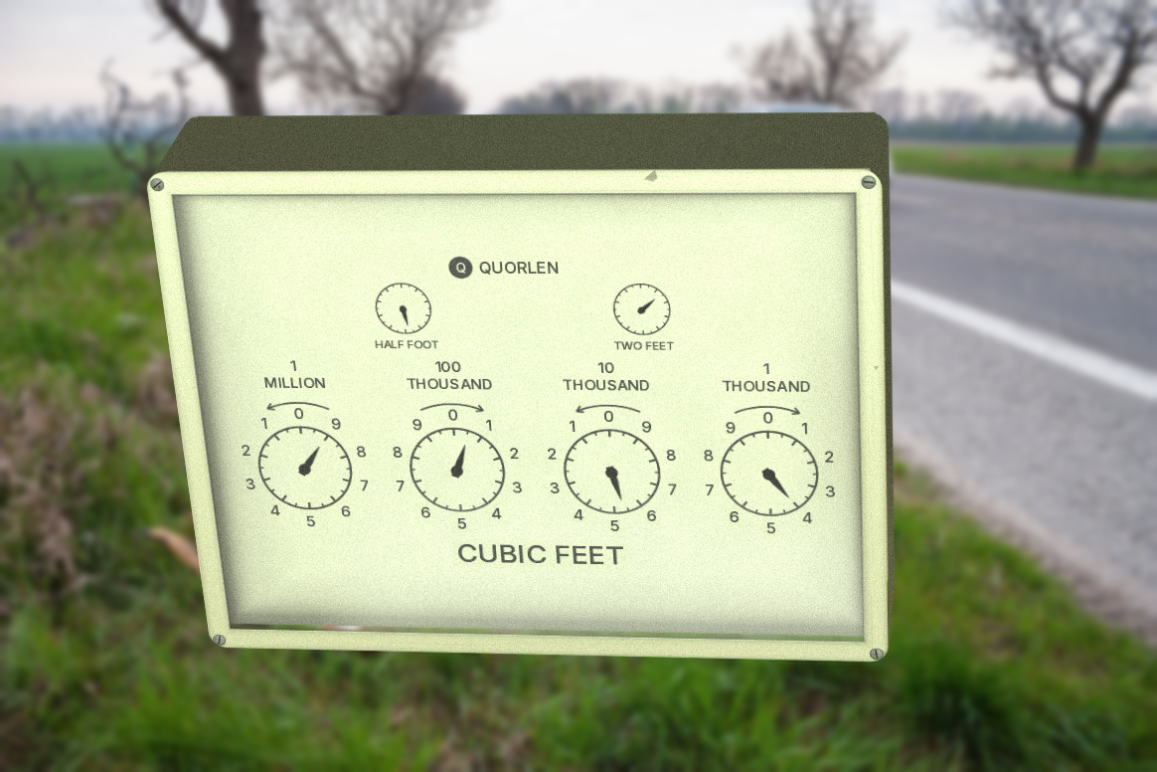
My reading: 905400 ft³
